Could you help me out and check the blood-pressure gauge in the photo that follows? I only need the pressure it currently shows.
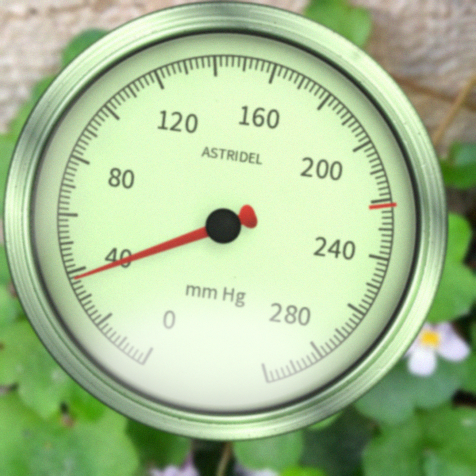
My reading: 38 mmHg
